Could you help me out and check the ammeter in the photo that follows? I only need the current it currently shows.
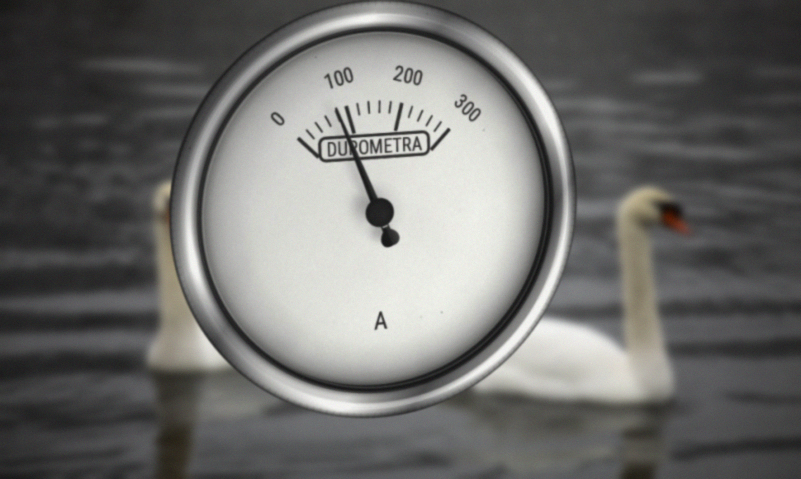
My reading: 80 A
